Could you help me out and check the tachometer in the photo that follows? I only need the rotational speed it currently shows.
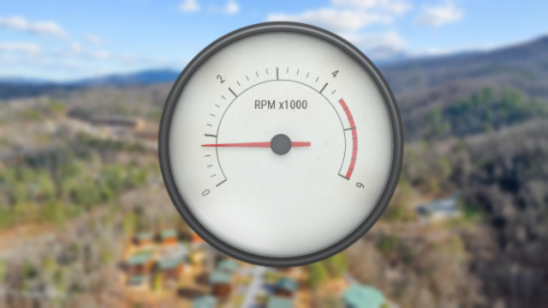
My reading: 800 rpm
